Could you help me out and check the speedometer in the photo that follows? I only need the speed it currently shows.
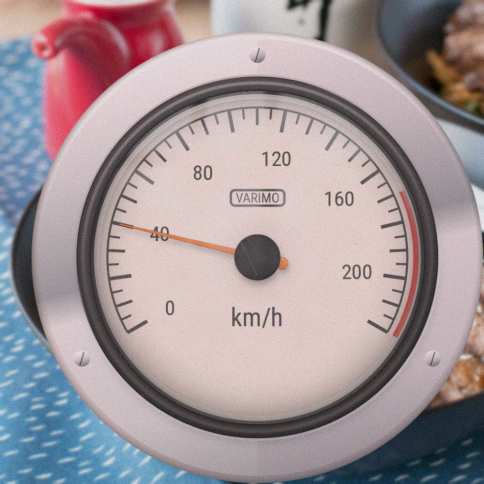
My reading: 40 km/h
